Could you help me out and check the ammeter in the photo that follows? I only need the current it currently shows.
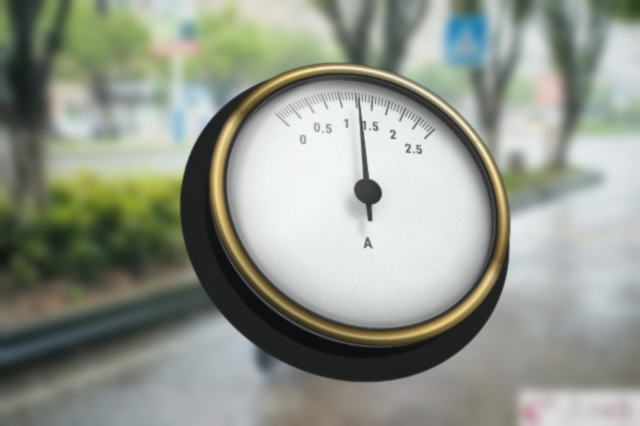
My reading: 1.25 A
